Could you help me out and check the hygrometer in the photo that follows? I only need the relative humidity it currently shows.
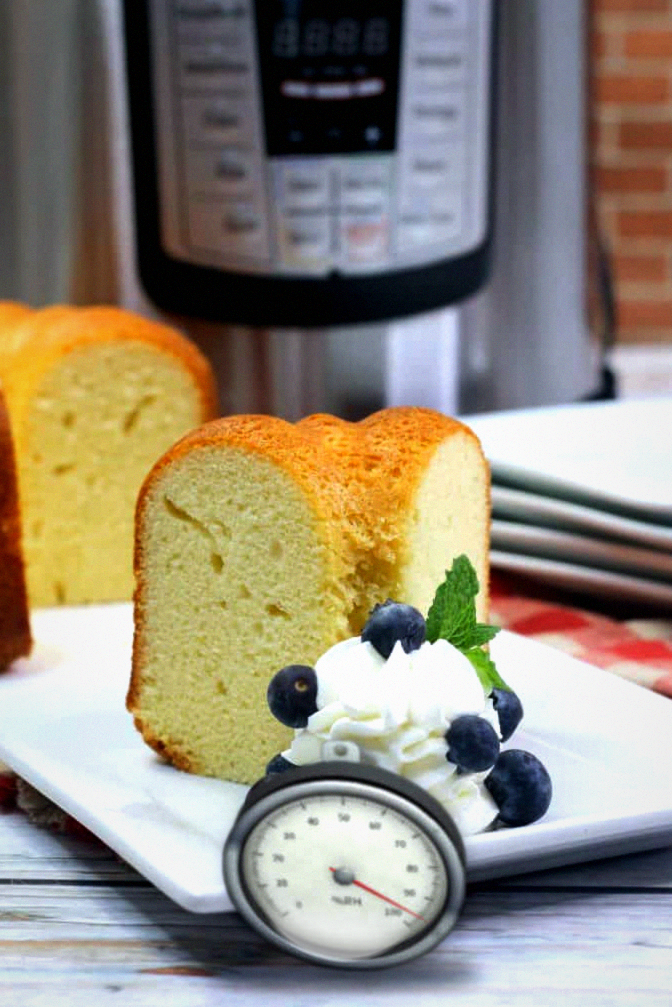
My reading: 95 %
